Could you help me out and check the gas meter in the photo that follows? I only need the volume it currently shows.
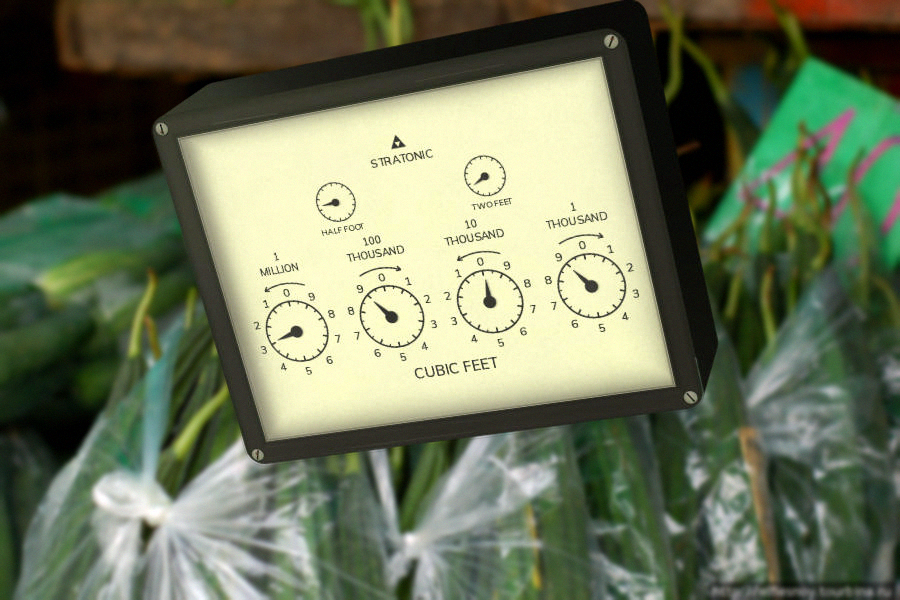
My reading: 289900 ft³
